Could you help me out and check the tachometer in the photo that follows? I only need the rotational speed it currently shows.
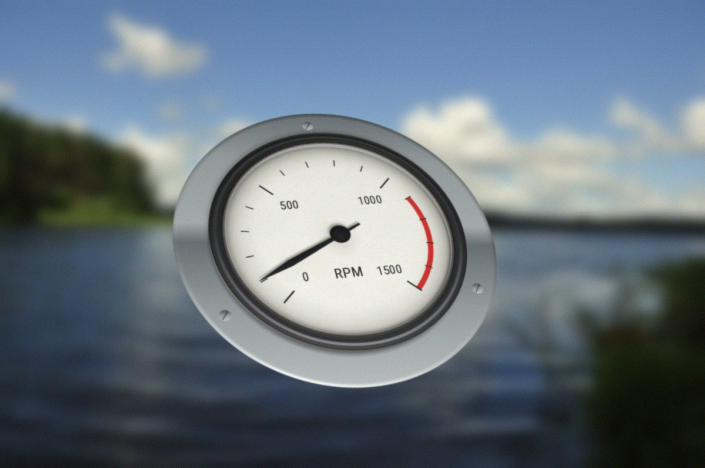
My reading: 100 rpm
